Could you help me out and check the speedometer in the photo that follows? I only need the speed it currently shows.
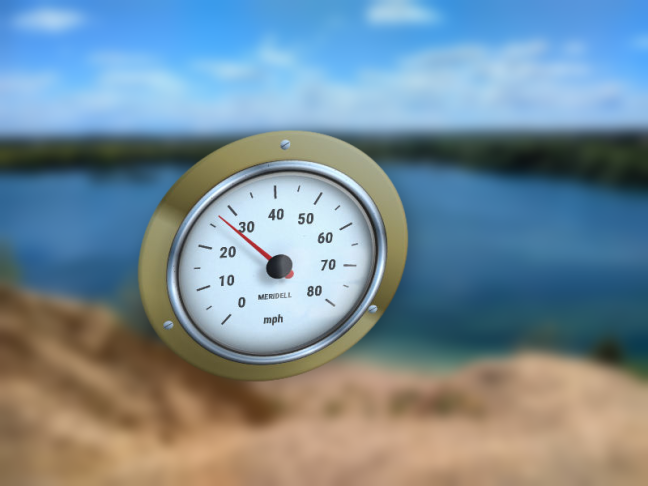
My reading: 27.5 mph
